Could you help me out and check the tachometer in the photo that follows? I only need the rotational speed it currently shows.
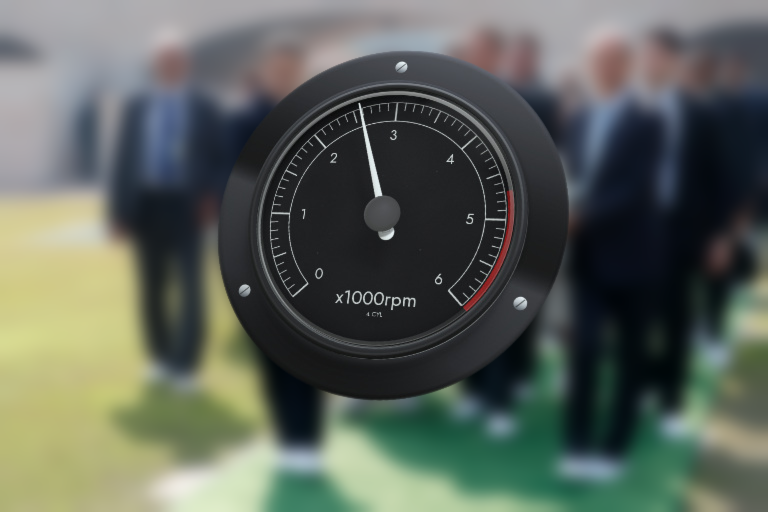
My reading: 2600 rpm
